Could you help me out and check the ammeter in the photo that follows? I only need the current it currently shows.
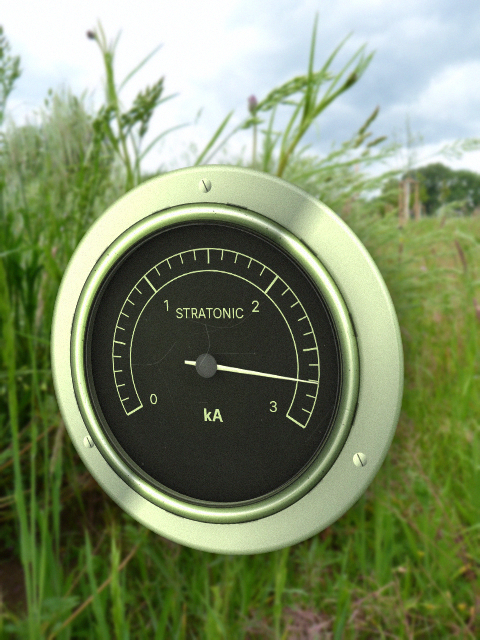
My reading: 2.7 kA
